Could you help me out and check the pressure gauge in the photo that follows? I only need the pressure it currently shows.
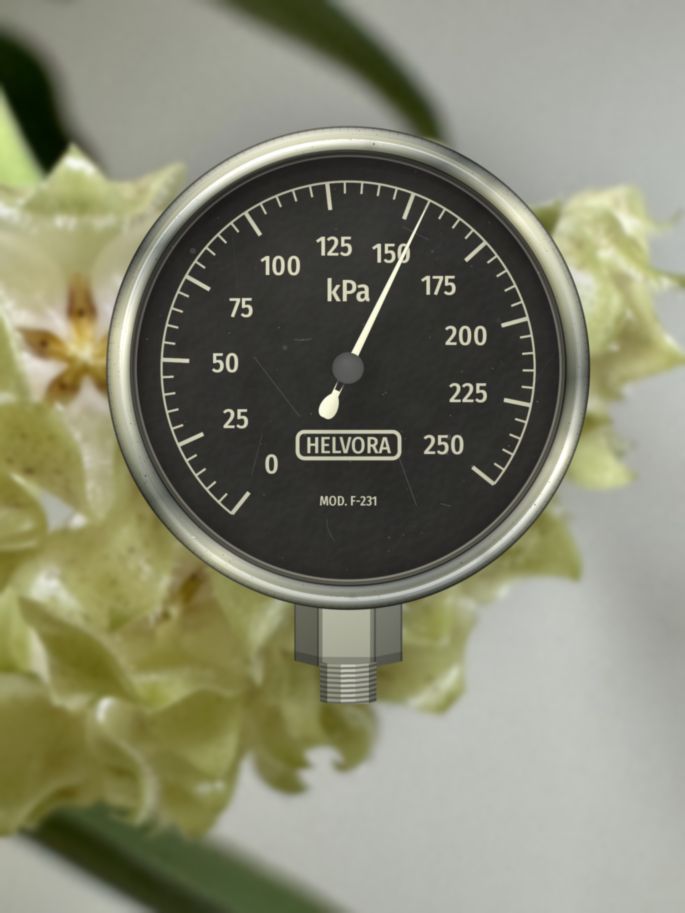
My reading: 155 kPa
